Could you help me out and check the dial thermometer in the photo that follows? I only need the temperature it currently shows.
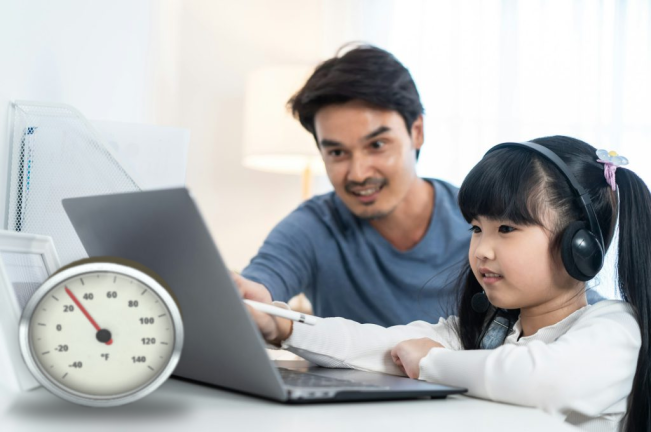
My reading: 30 °F
